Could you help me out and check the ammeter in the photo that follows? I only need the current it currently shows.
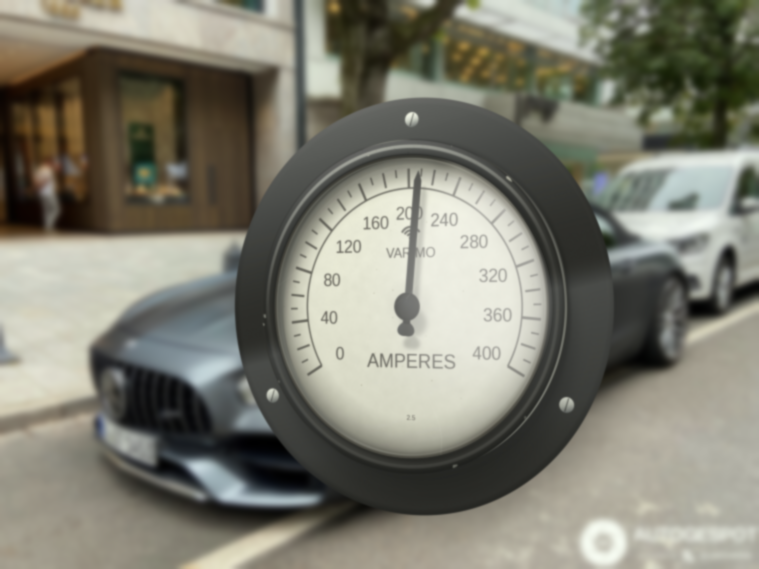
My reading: 210 A
